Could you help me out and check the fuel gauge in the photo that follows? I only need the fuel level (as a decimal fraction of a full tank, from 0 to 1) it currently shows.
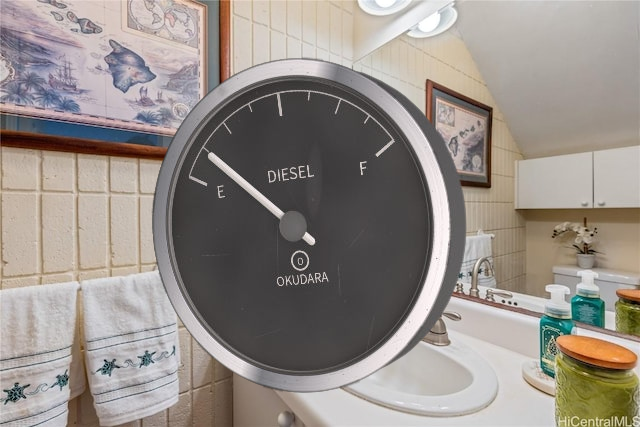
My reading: 0.125
